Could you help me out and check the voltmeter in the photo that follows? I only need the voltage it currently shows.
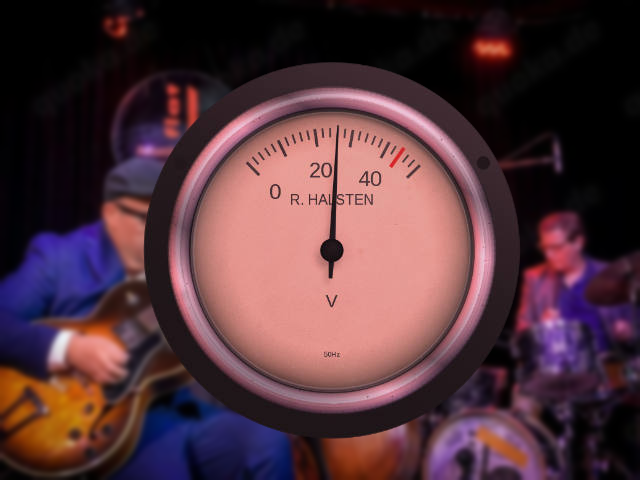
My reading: 26 V
